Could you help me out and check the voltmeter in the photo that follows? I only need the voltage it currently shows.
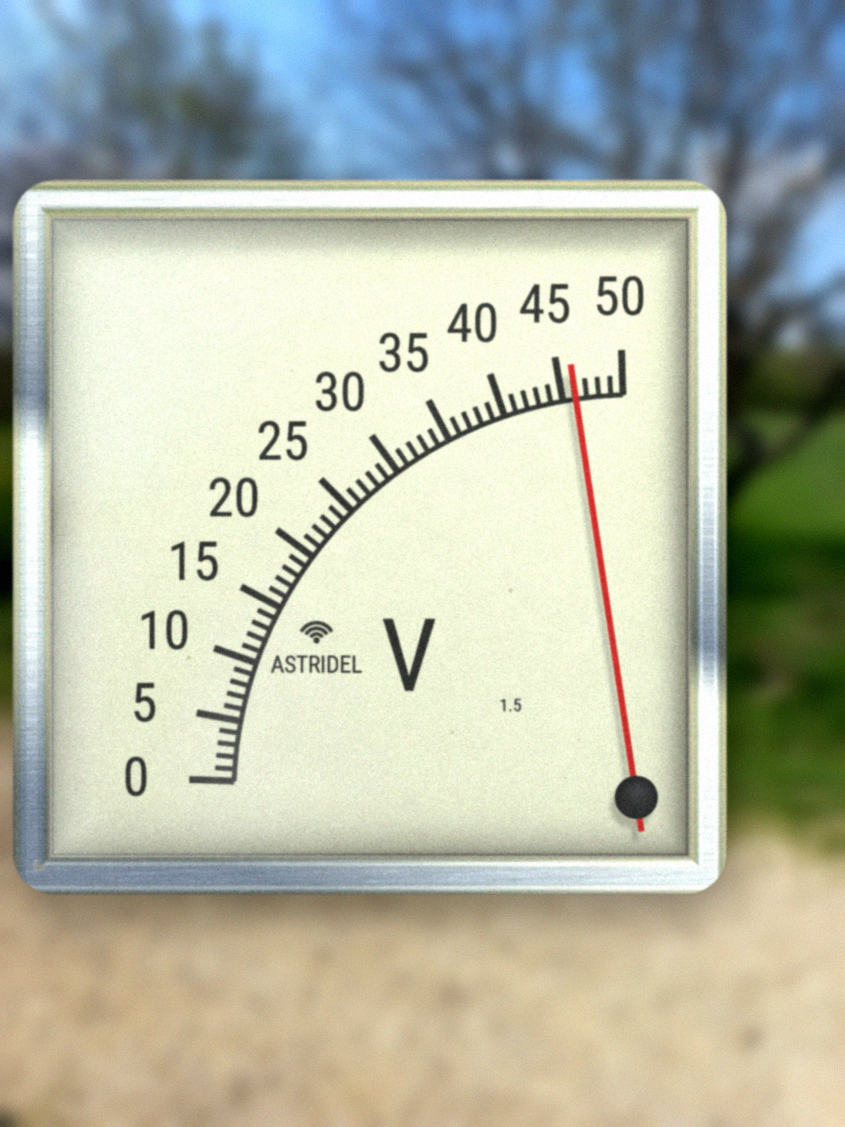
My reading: 46 V
